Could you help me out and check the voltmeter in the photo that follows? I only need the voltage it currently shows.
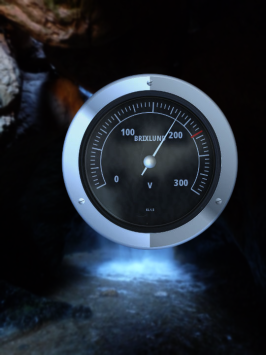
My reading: 185 V
